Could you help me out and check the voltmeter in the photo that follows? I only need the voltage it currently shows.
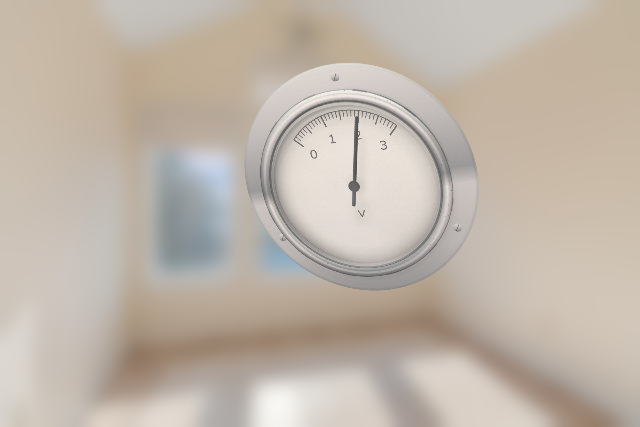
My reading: 2 V
